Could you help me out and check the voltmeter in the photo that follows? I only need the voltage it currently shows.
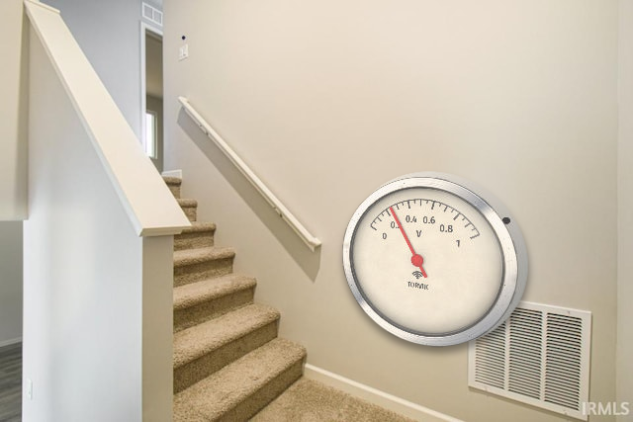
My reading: 0.25 V
